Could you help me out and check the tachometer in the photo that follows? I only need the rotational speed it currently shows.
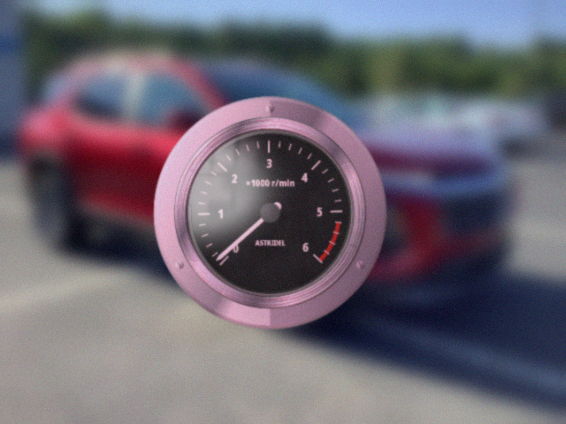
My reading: 100 rpm
